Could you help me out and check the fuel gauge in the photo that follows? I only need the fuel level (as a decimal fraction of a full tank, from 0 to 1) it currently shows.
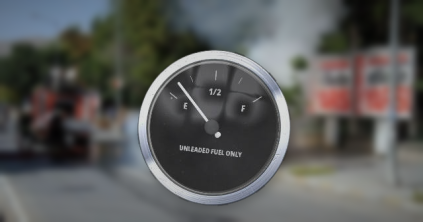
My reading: 0.125
